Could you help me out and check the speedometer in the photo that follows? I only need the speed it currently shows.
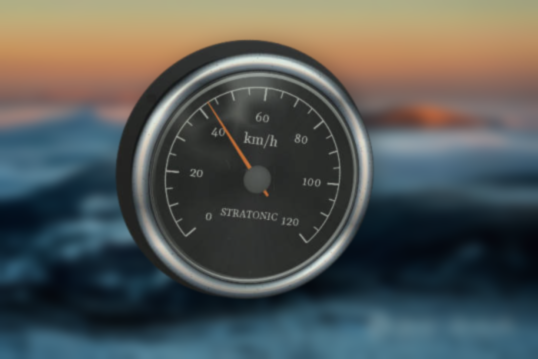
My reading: 42.5 km/h
